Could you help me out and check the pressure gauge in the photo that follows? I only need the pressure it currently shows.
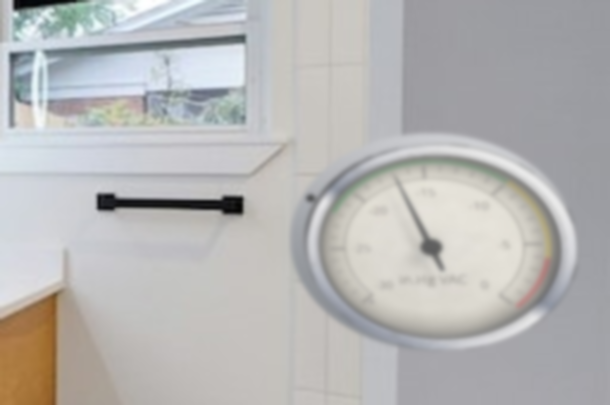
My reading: -17 inHg
